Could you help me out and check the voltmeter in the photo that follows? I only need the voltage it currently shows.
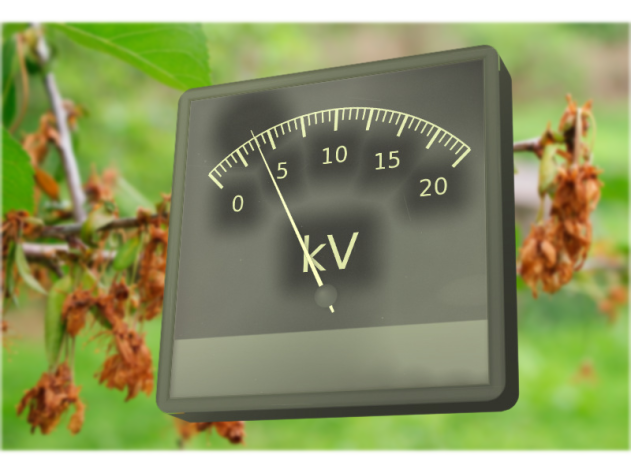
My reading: 4 kV
